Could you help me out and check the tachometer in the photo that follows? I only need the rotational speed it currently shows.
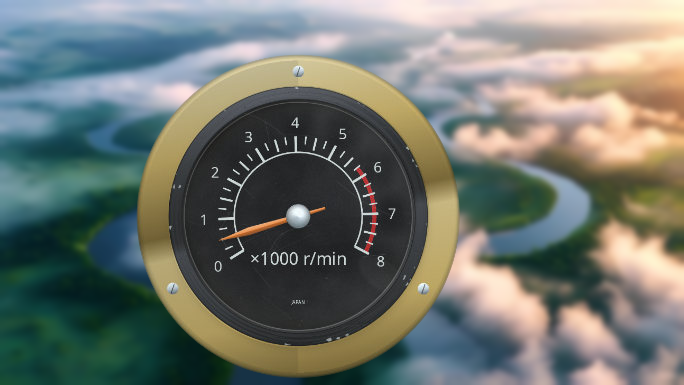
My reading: 500 rpm
